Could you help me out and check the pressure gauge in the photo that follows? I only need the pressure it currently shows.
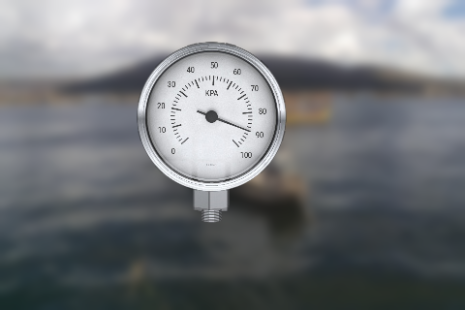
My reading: 90 kPa
